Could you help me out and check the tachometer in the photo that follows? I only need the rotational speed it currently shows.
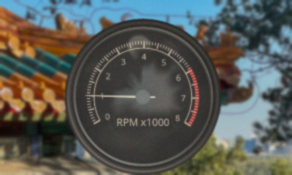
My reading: 1000 rpm
